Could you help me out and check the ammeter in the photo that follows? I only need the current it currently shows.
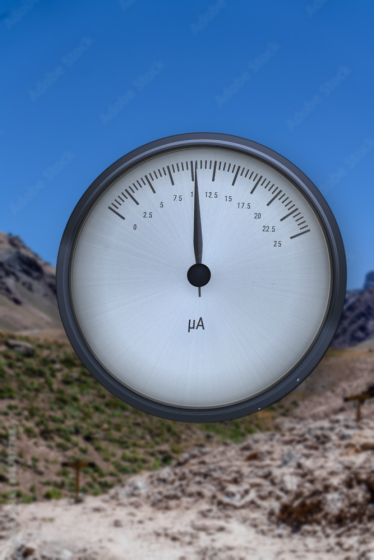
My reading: 10.5 µA
